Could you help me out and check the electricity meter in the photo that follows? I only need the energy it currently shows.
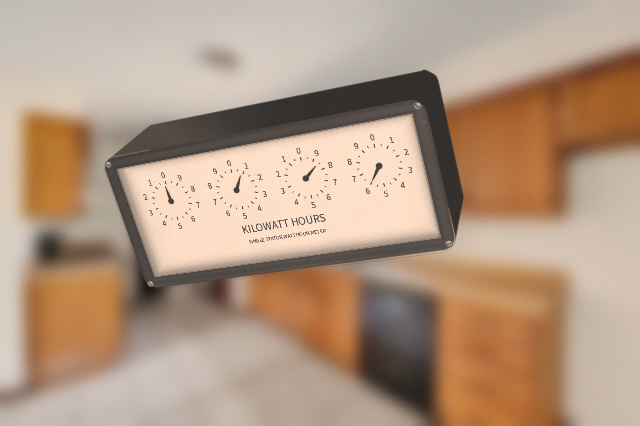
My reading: 86 kWh
